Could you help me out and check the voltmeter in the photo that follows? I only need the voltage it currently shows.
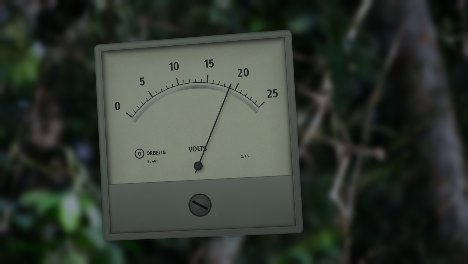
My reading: 19 V
